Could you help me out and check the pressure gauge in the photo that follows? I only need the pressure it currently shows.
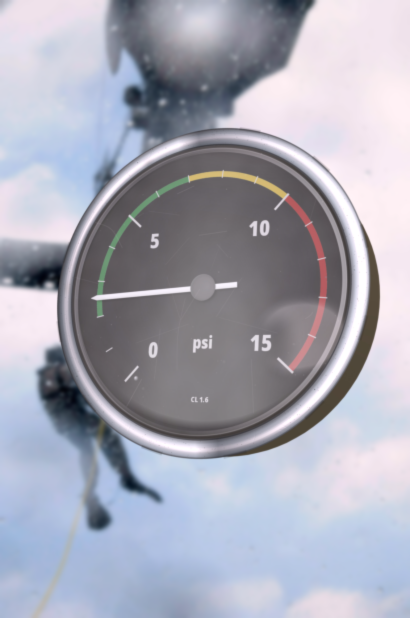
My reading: 2.5 psi
